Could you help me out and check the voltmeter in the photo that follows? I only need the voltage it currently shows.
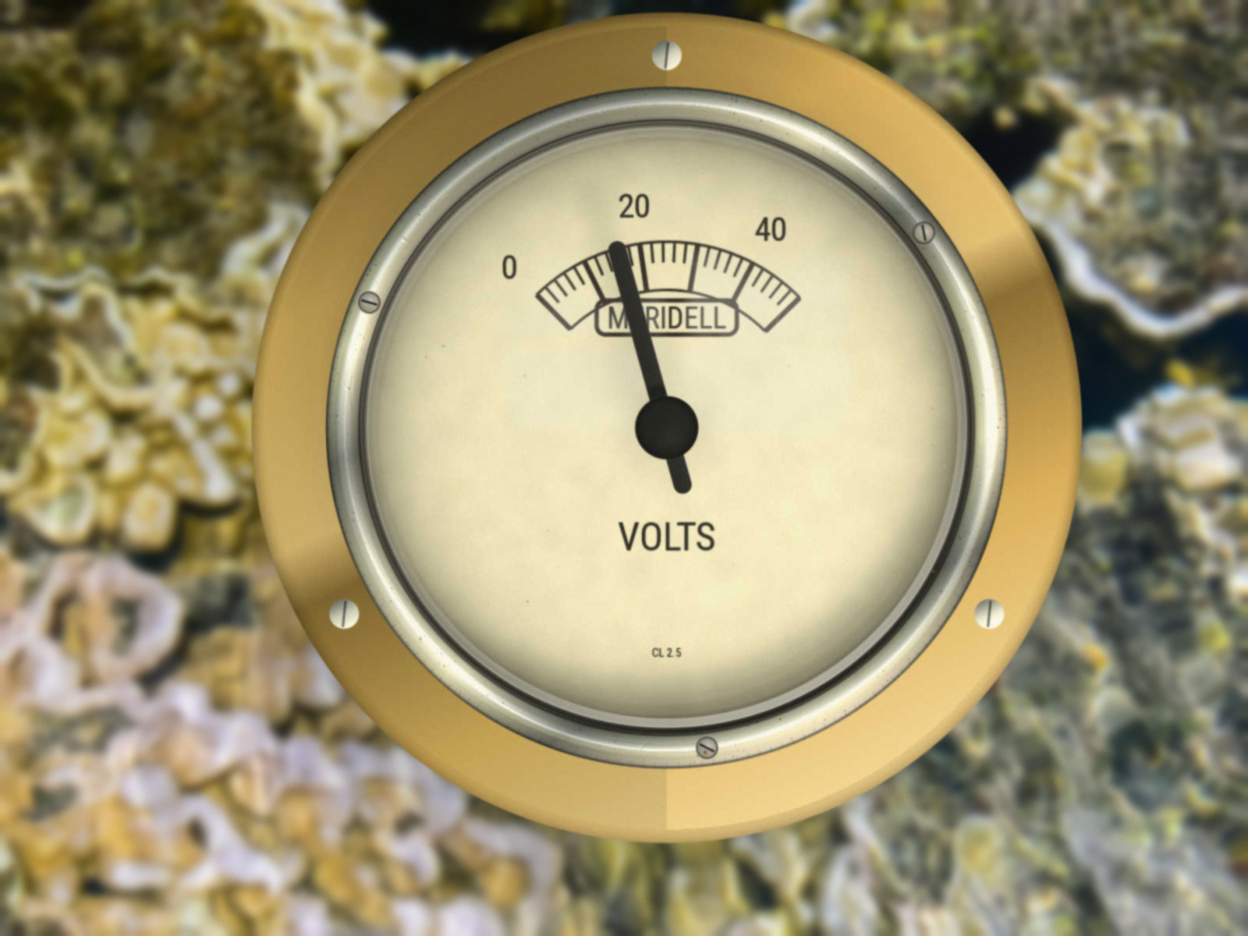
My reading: 16 V
